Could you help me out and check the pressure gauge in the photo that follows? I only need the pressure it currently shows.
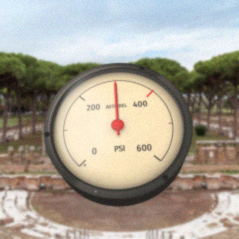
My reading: 300 psi
